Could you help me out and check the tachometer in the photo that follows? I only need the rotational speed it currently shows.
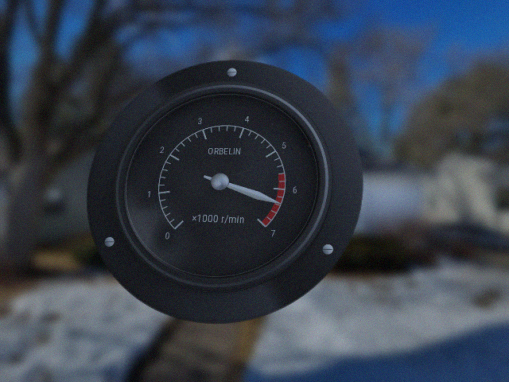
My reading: 6400 rpm
